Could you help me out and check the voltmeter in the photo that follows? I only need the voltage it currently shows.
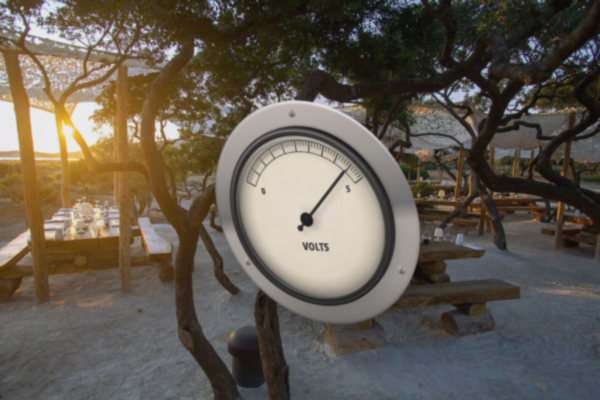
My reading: 4.5 V
